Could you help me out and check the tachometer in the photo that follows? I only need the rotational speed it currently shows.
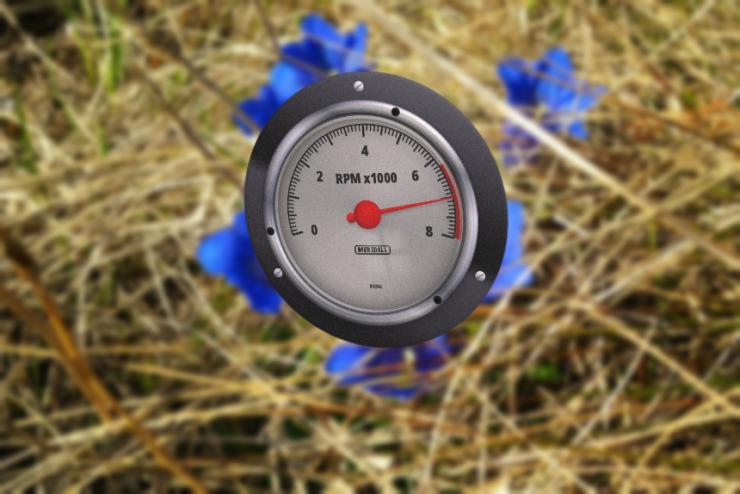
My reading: 7000 rpm
